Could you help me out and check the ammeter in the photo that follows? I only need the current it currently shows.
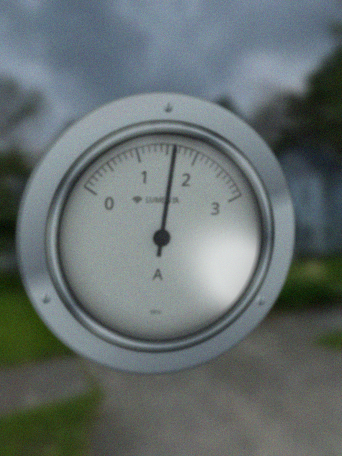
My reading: 1.6 A
